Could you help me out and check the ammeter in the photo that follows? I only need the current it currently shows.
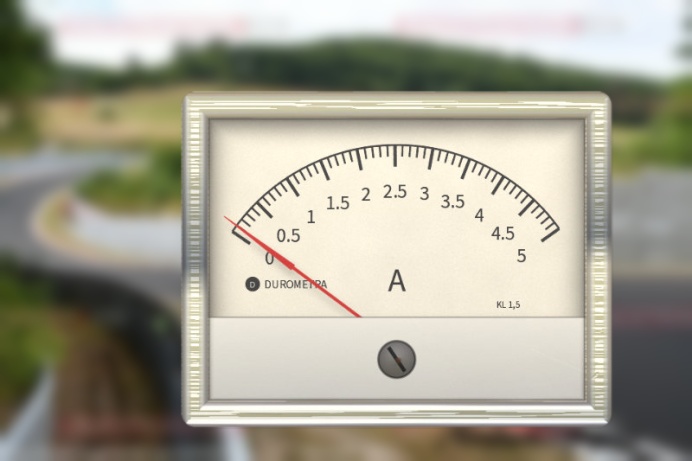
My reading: 0.1 A
